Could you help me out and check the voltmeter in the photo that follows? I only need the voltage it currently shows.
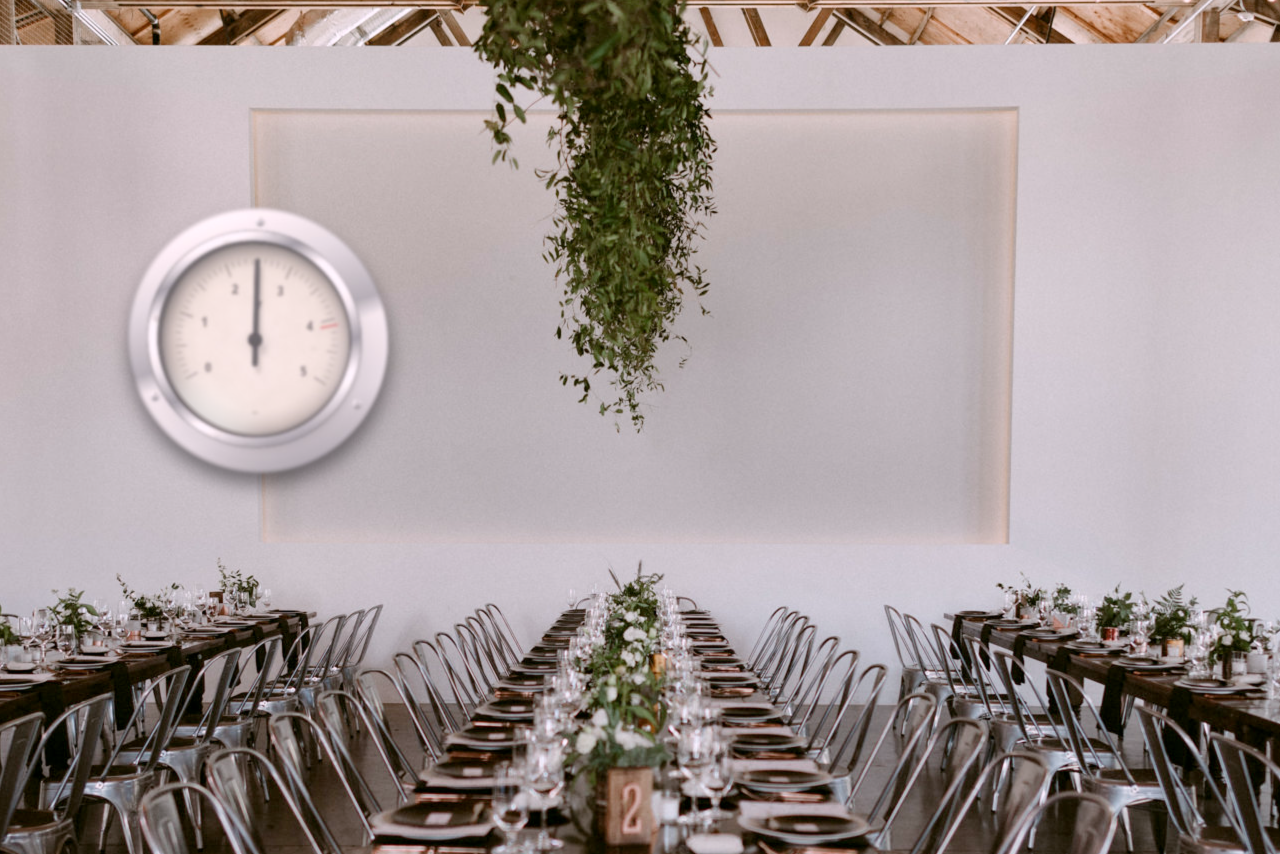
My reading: 2.5 V
